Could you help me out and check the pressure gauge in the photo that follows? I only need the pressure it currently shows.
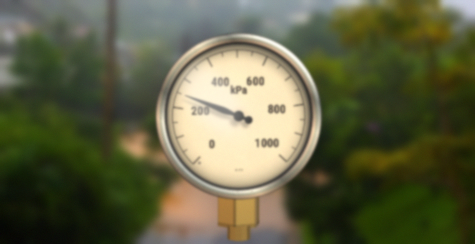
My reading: 250 kPa
